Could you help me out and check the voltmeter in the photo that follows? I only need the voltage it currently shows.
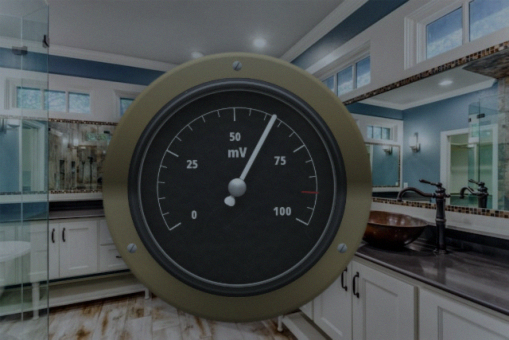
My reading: 62.5 mV
